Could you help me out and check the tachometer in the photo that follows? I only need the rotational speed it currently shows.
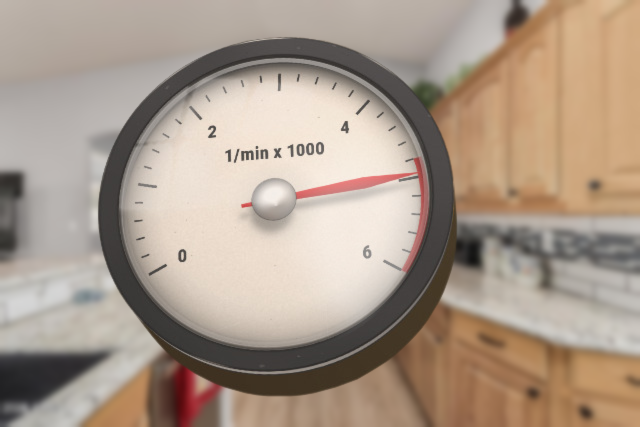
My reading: 5000 rpm
